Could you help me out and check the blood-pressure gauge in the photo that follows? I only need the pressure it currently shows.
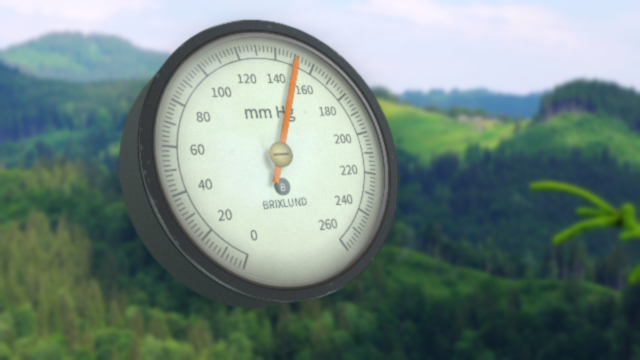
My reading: 150 mmHg
